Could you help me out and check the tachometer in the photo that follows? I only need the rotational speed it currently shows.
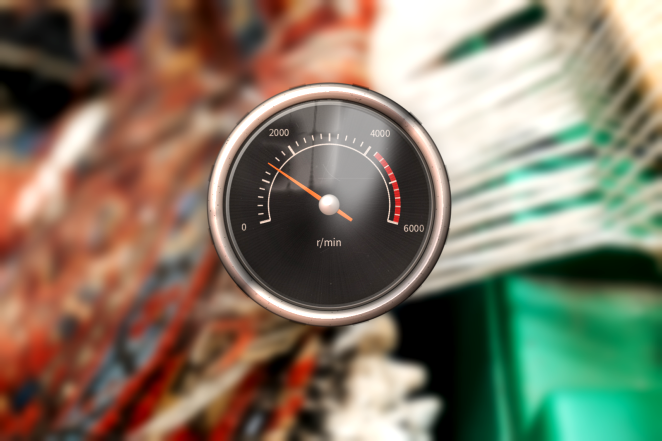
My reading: 1400 rpm
